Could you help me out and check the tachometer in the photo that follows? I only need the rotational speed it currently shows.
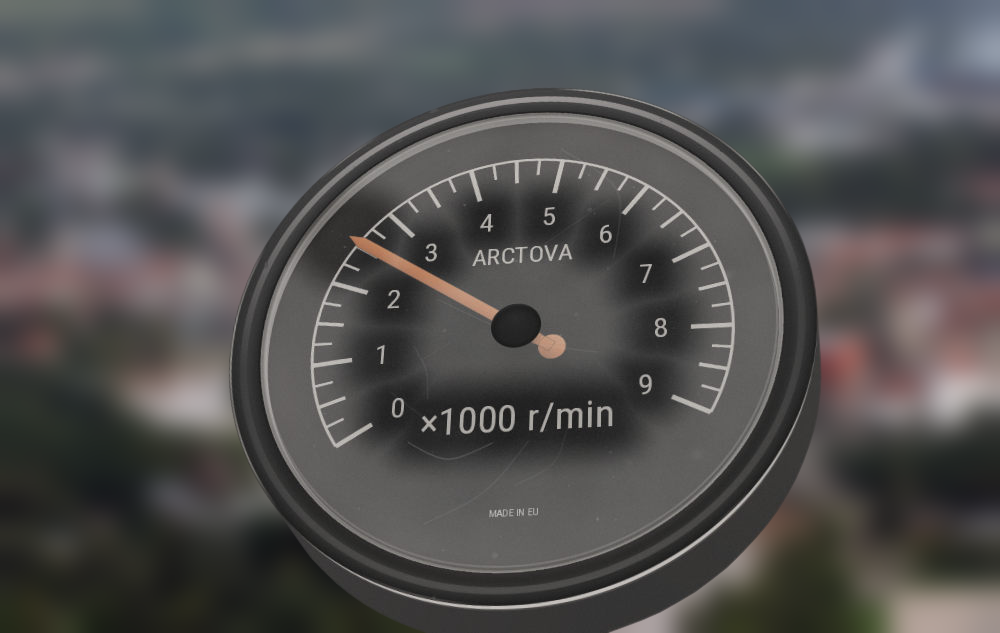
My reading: 2500 rpm
